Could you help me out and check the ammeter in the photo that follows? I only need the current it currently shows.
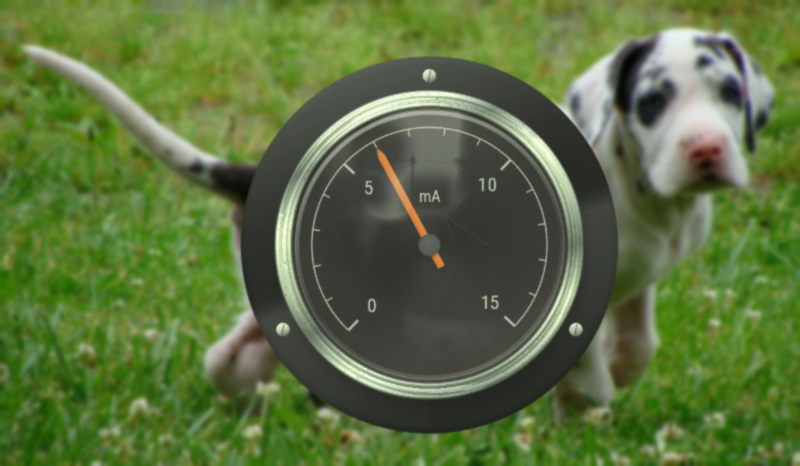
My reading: 6 mA
